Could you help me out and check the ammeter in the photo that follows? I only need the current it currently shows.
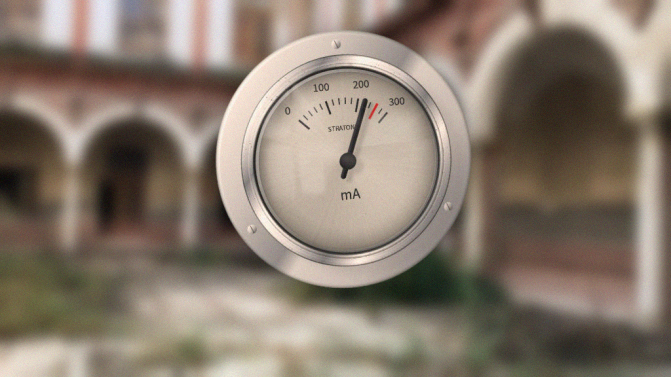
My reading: 220 mA
